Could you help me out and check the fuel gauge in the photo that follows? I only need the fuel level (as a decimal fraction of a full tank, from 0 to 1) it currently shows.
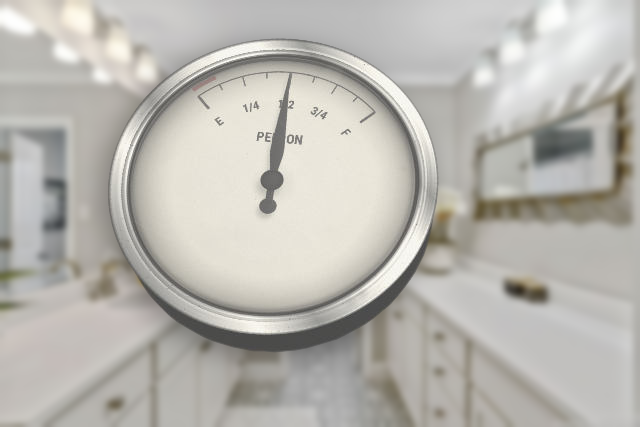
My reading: 0.5
